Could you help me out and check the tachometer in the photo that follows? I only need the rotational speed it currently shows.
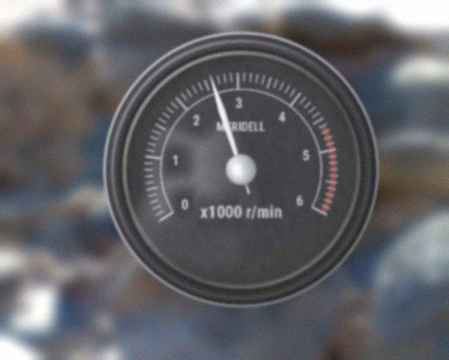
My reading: 2600 rpm
